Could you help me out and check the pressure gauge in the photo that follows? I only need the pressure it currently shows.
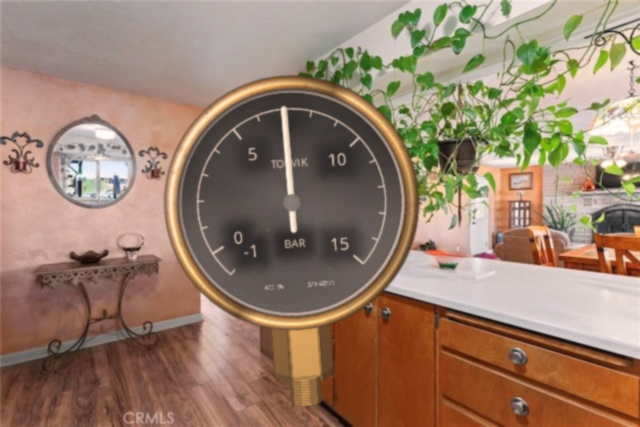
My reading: 7 bar
